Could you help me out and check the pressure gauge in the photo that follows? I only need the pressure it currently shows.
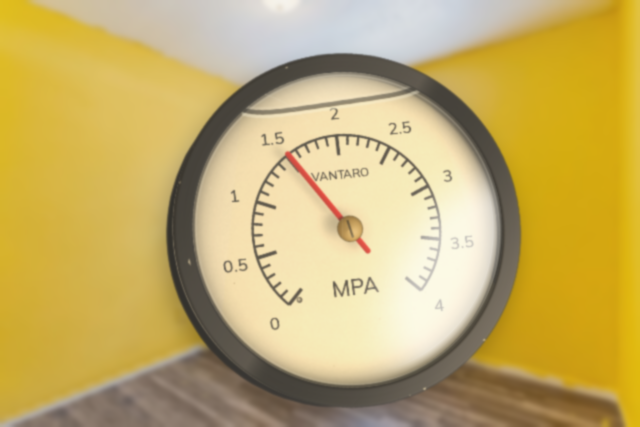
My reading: 1.5 MPa
